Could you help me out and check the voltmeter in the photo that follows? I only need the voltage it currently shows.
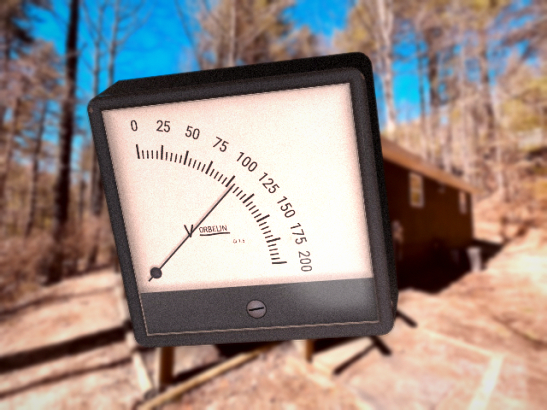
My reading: 105 V
